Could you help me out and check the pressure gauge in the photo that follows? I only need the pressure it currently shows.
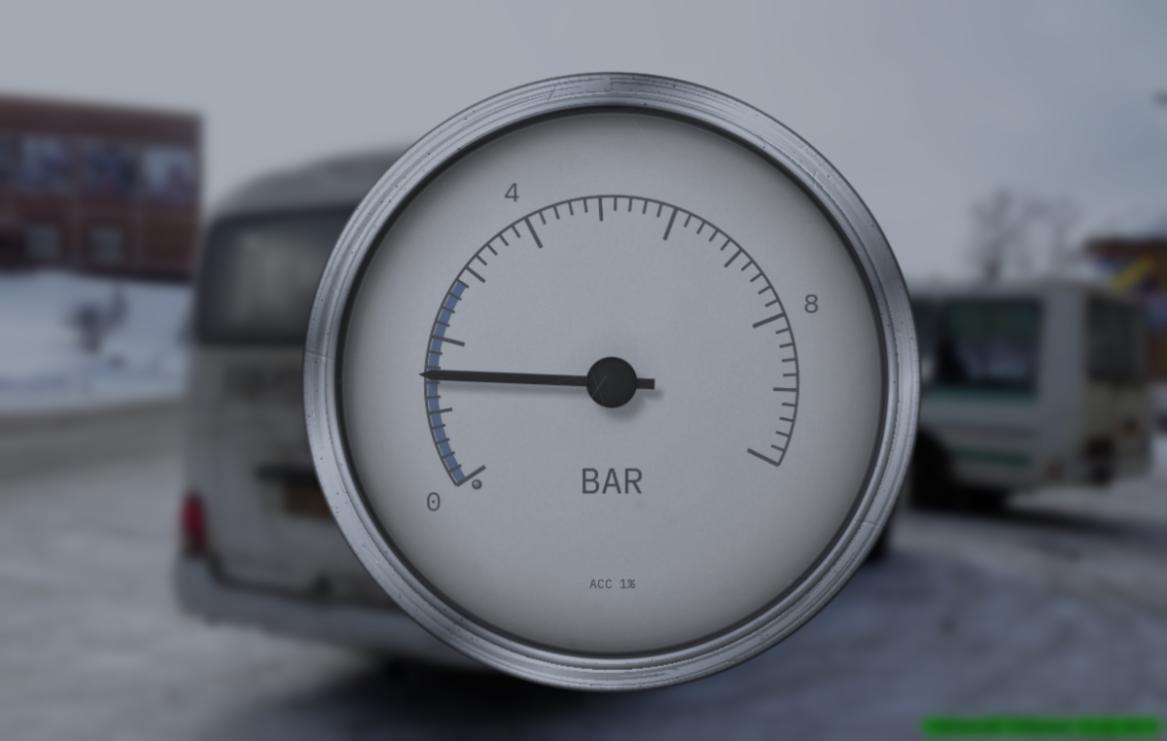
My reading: 1.5 bar
